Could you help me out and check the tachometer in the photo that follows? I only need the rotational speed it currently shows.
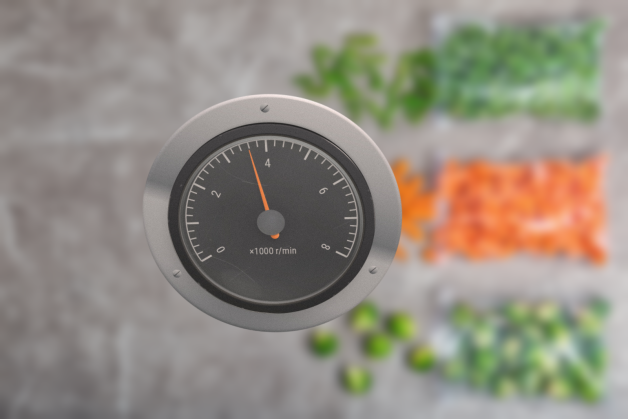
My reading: 3600 rpm
